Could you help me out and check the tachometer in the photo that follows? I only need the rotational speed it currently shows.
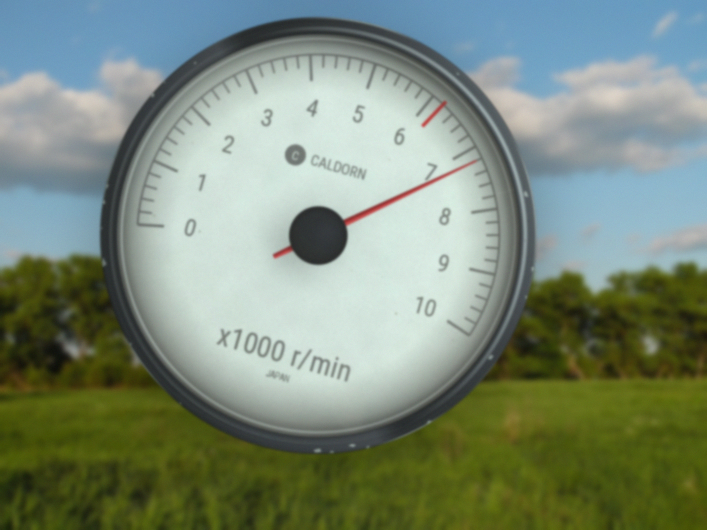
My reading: 7200 rpm
